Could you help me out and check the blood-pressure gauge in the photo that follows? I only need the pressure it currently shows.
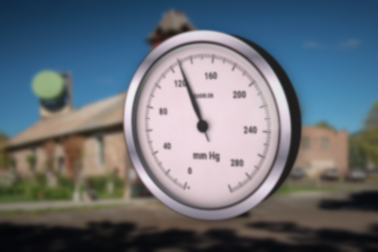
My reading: 130 mmHg
